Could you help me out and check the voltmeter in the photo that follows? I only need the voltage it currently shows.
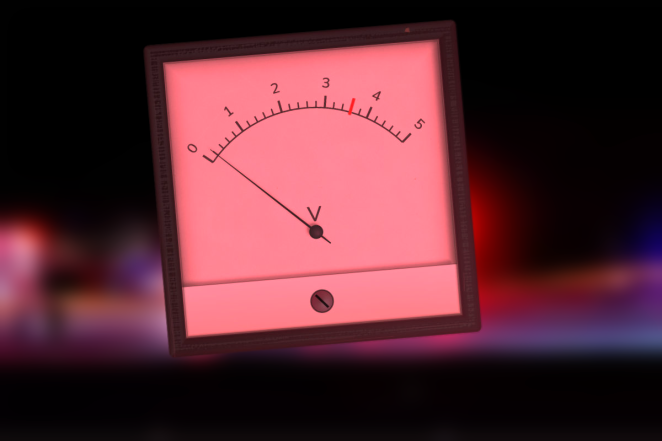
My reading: 0.2 V
